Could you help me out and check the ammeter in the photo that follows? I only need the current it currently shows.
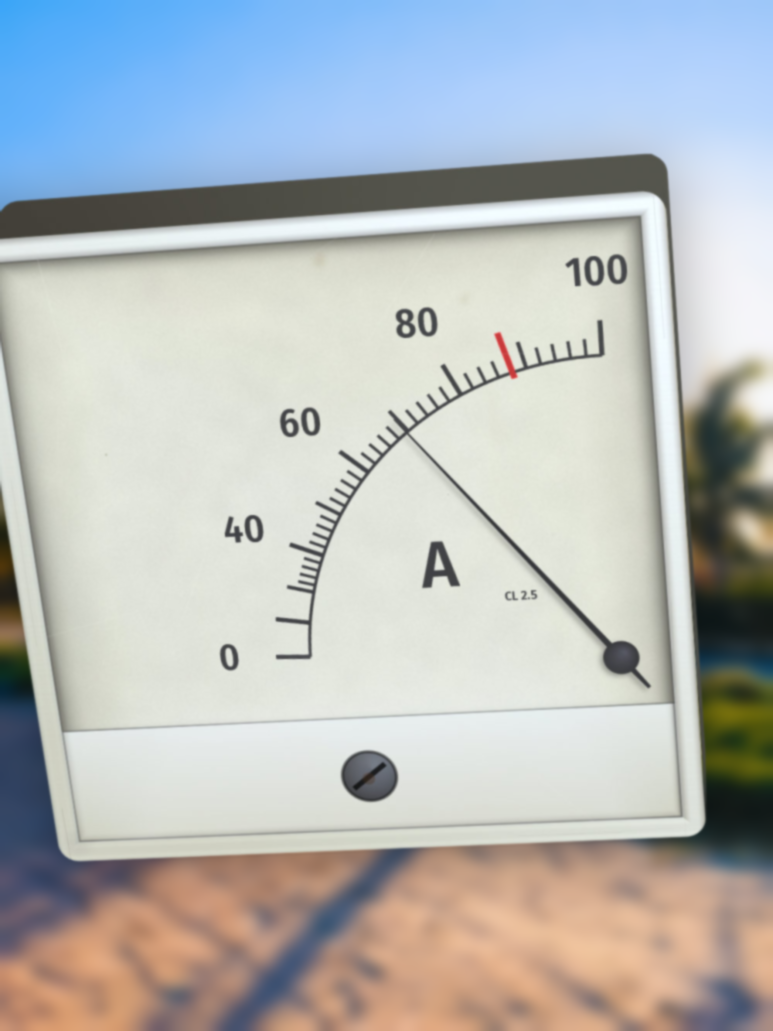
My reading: 70 A
